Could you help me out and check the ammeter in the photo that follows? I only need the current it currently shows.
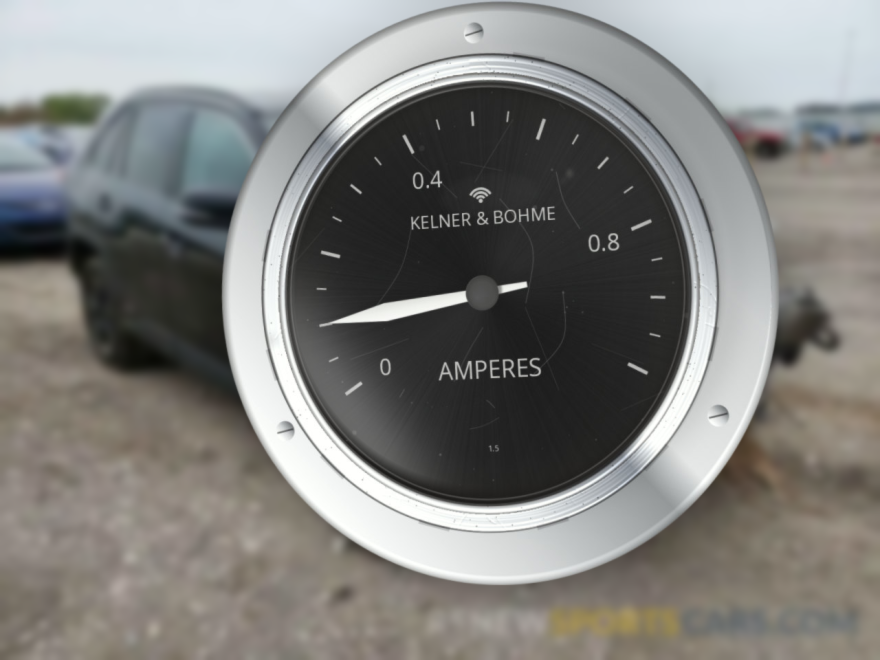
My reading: 0.1 A
